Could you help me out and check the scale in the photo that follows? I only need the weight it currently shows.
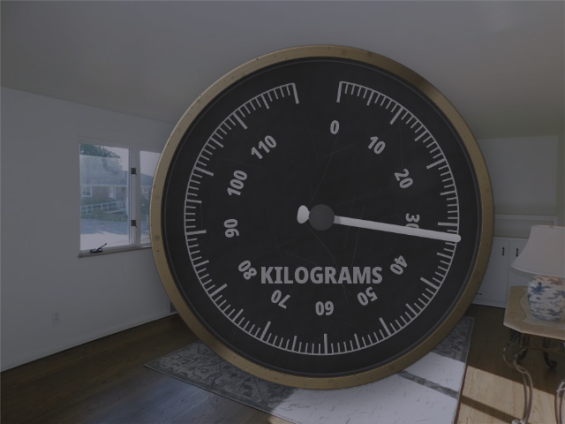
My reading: 32 kg
